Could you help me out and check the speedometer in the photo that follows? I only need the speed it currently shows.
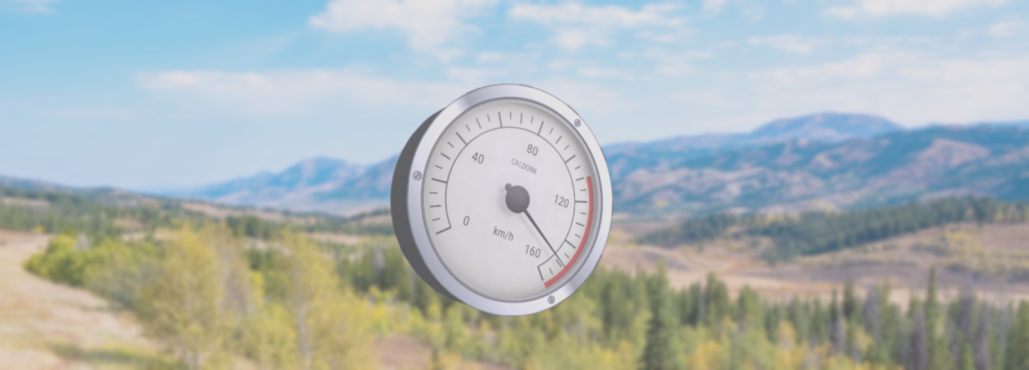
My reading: 150 km/h
